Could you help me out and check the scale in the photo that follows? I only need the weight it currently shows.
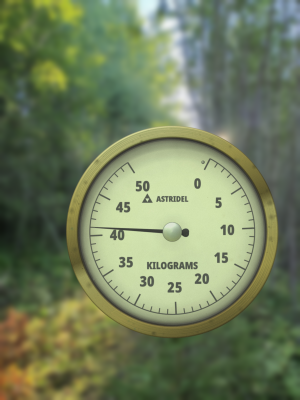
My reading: 41 kg
